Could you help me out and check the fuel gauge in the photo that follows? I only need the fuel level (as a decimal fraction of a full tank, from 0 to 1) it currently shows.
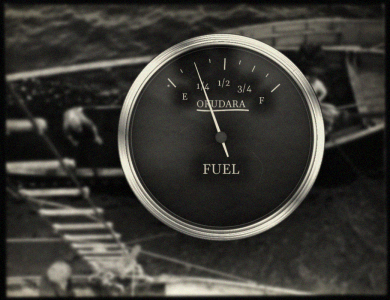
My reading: 0.25
